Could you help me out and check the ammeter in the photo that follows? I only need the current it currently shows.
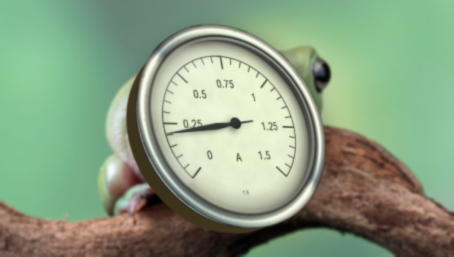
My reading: 0.2 A
